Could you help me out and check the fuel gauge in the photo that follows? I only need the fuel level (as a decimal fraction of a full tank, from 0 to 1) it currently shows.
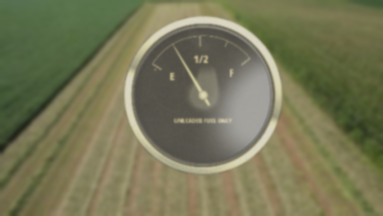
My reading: 0.25
